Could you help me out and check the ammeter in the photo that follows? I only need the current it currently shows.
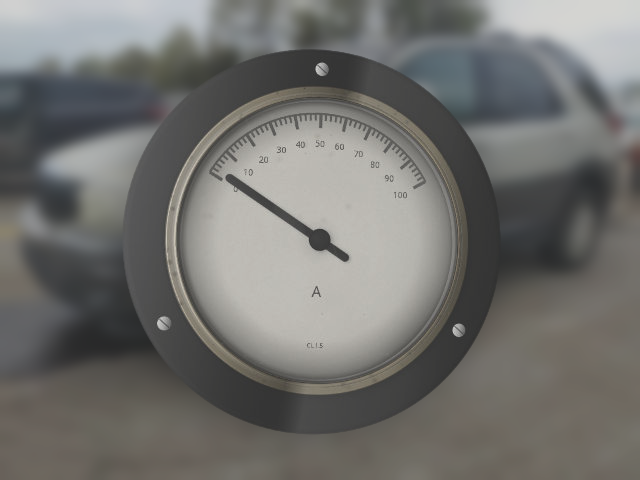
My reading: 2 A
